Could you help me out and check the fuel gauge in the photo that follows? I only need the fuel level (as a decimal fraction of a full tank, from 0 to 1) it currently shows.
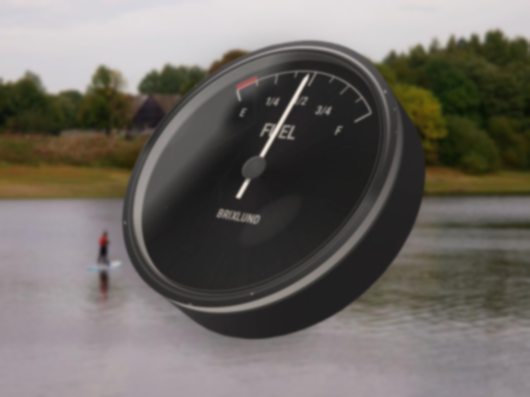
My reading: 0.5
